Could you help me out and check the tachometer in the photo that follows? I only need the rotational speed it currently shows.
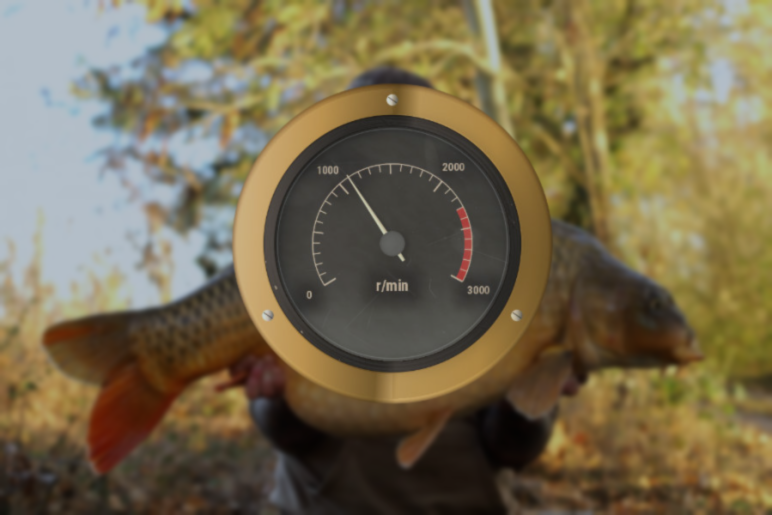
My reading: 1100 rpm
